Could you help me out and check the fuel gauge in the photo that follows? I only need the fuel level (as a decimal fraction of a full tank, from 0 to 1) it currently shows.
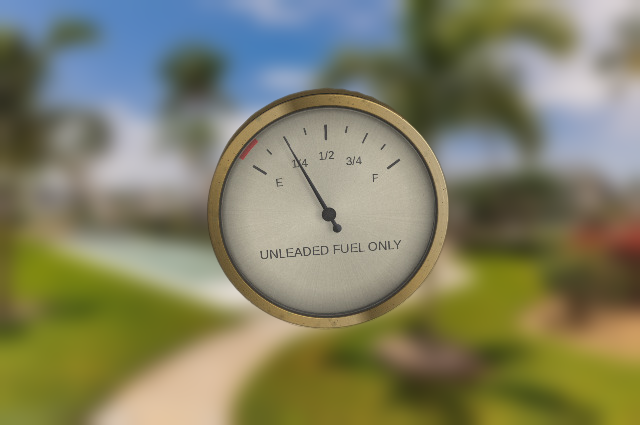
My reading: 0.25
